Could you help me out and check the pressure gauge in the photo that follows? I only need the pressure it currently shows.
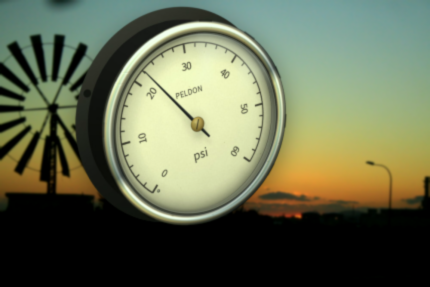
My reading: 22 psi
